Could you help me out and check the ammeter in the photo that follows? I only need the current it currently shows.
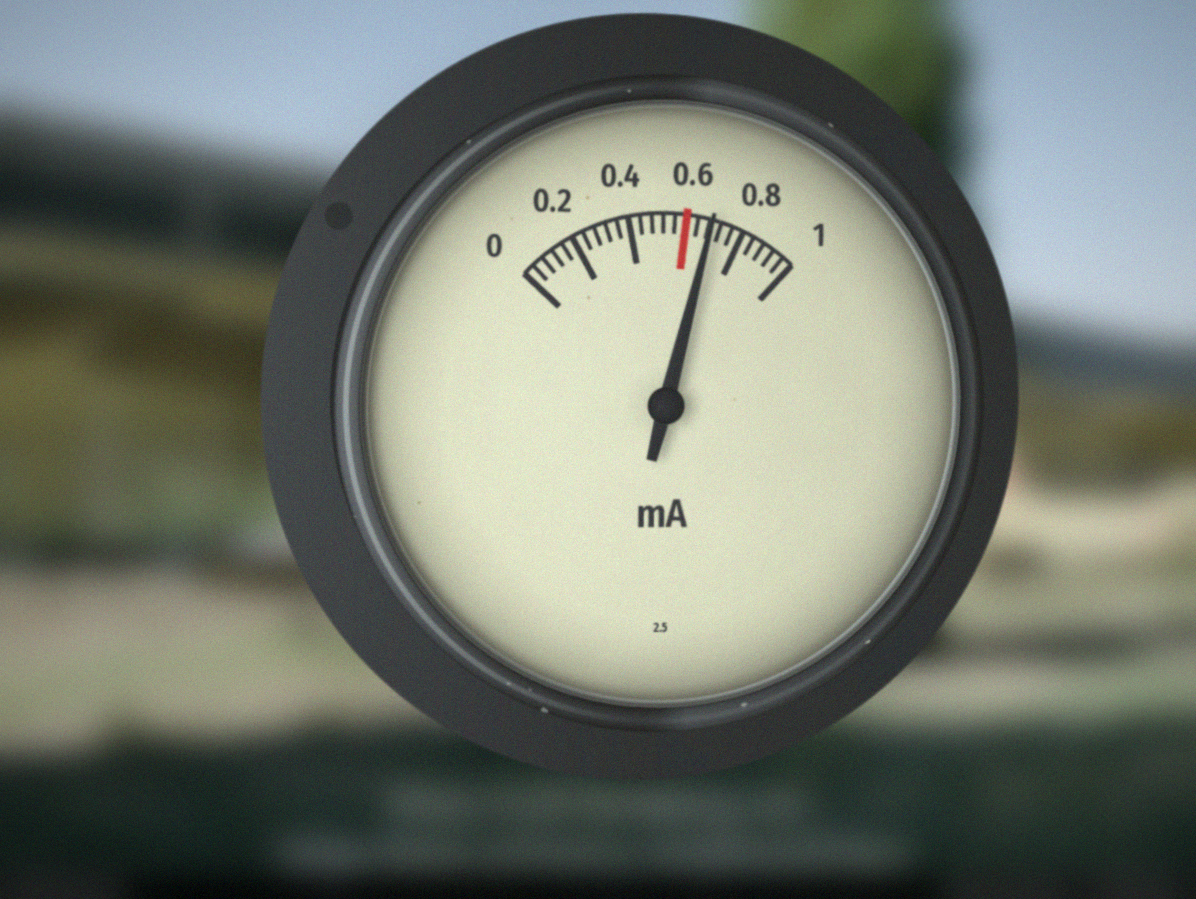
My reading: 0.68 mA
